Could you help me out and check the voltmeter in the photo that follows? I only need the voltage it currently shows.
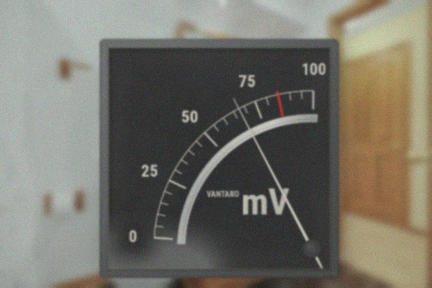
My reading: 67.5 mV
